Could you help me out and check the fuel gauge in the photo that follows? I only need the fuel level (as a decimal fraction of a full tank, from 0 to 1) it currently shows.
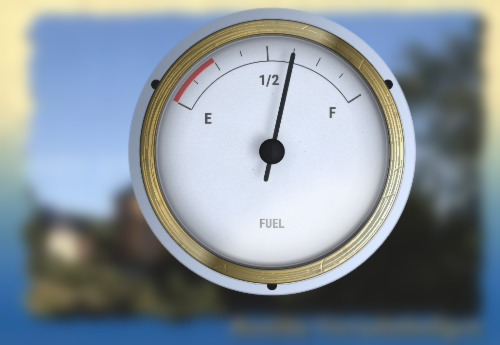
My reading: 0.625
